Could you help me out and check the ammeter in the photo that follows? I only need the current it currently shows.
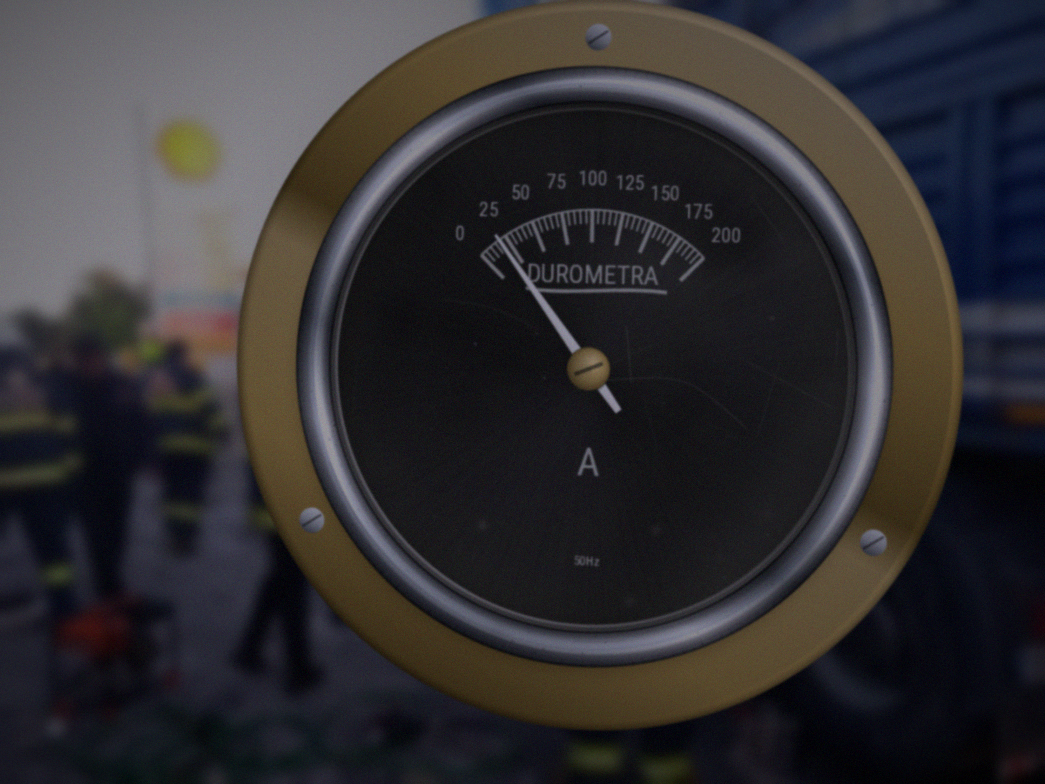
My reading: 20 A
